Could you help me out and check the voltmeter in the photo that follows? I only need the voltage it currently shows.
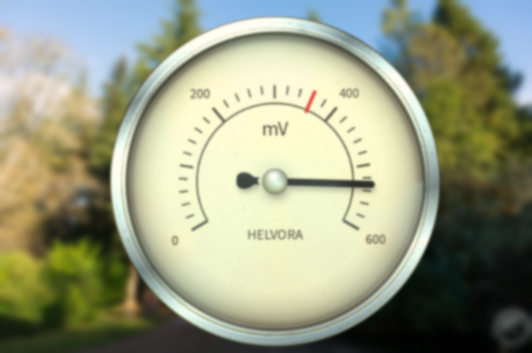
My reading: 530 mV
